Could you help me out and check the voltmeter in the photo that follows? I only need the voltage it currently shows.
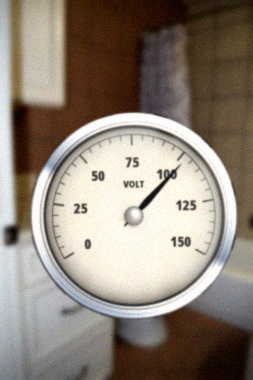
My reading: 102.5 V
